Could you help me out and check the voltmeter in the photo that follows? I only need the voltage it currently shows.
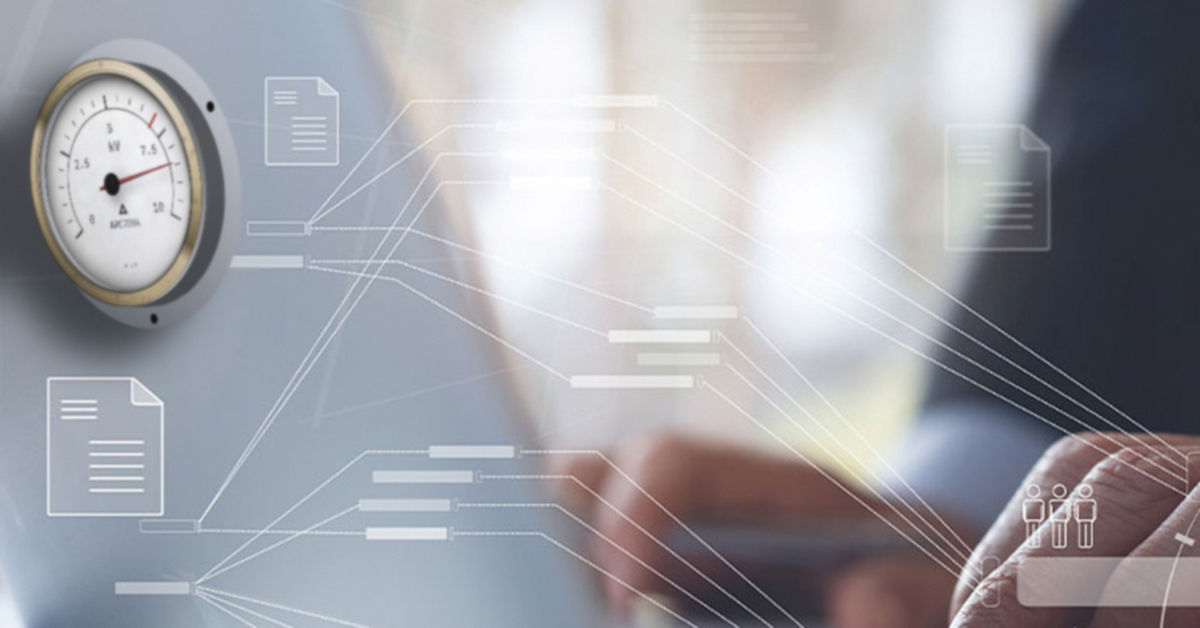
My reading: 8.5 kV
